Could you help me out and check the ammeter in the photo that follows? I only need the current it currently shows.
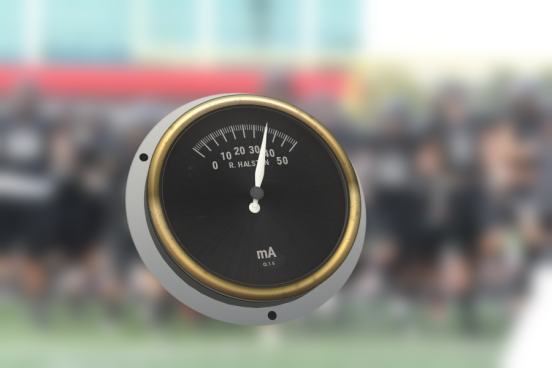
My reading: 35 mA
